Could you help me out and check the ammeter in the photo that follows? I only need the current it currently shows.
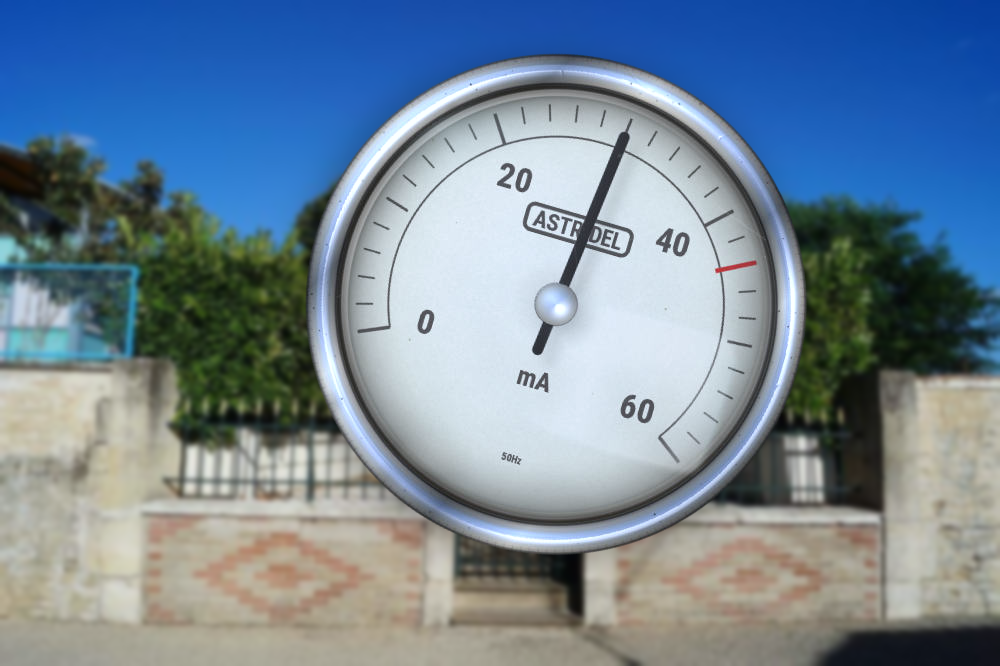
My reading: 30 mA
